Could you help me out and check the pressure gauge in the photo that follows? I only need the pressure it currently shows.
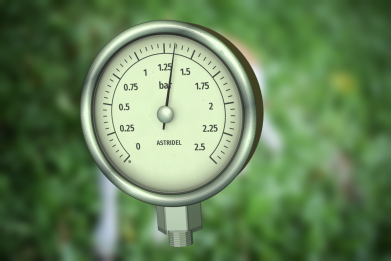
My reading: 1.35 bar
